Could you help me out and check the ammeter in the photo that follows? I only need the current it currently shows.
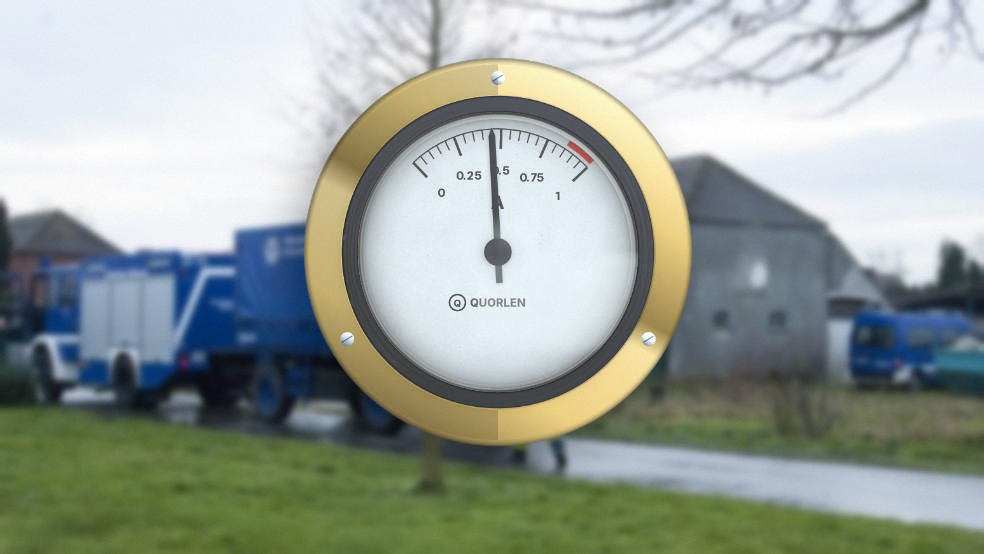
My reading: 0.45 A
